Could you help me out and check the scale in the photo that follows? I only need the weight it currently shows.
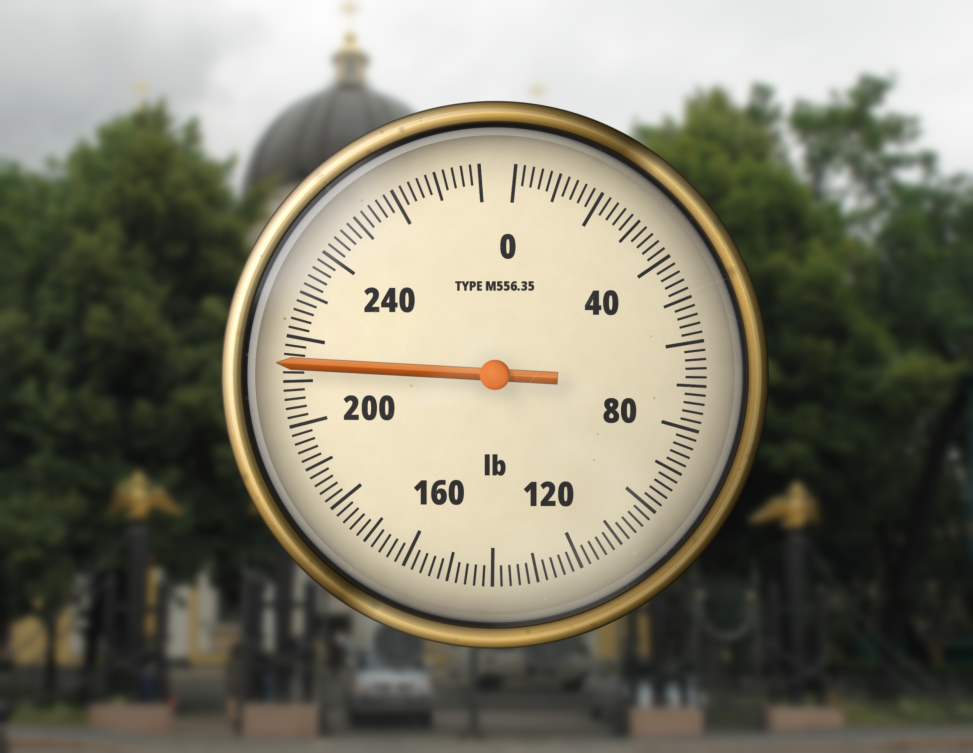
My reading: 214 lb
